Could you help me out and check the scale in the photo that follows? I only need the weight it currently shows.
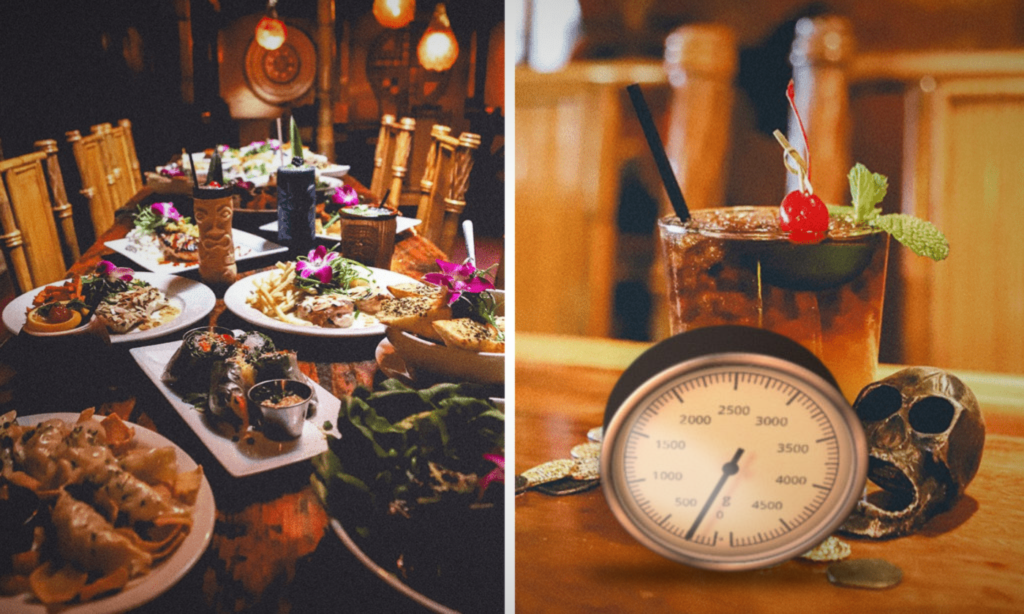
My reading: 250 g
